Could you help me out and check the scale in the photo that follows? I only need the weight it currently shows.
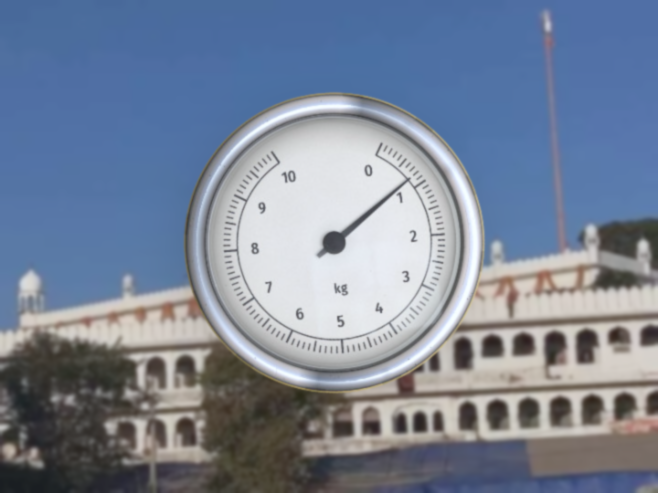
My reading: 0.8 kg
